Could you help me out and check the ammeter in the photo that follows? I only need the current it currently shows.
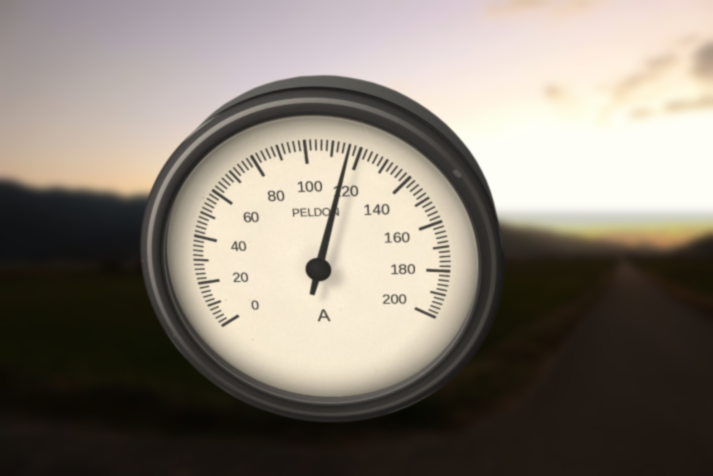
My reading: 116 A
